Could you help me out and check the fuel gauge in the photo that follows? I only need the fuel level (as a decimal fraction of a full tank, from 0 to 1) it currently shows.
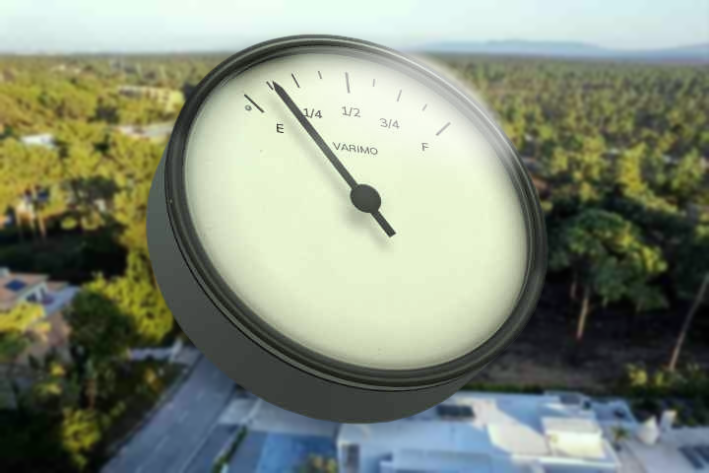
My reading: 0.125
